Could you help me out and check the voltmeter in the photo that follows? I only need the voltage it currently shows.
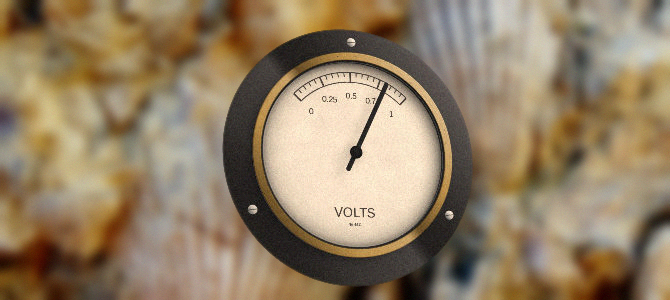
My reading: 0.8 V
